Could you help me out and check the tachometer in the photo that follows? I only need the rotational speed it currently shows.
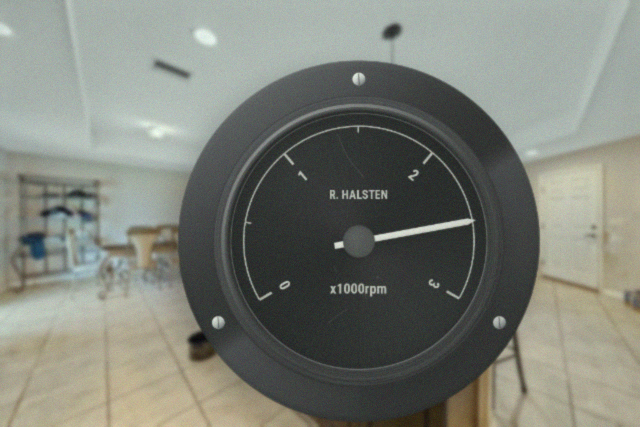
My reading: 2500 rpm
